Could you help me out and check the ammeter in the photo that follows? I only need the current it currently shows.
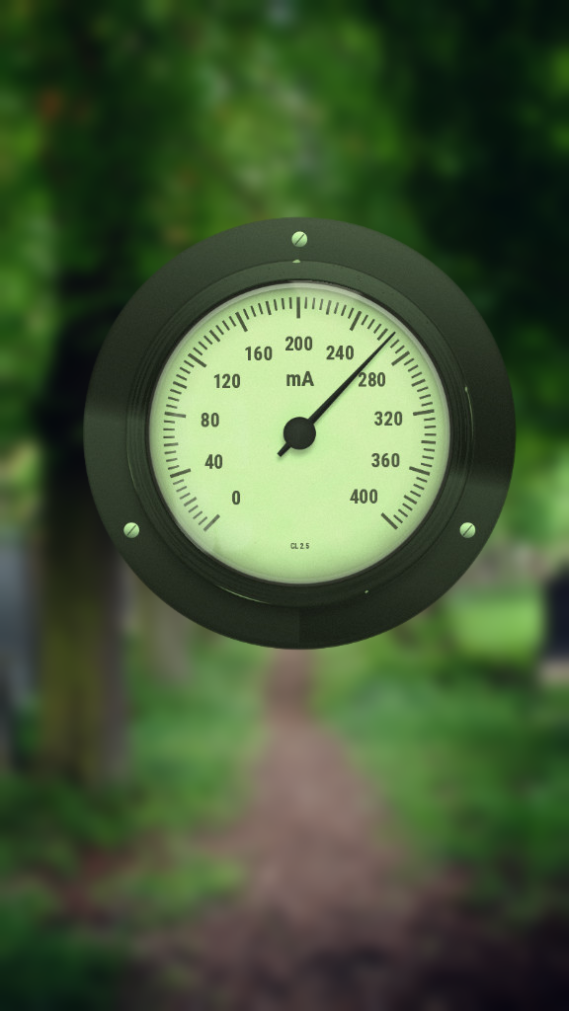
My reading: 265 mA
